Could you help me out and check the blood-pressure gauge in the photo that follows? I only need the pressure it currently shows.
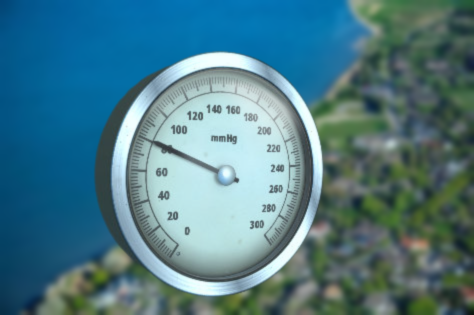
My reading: 80 mmHg
